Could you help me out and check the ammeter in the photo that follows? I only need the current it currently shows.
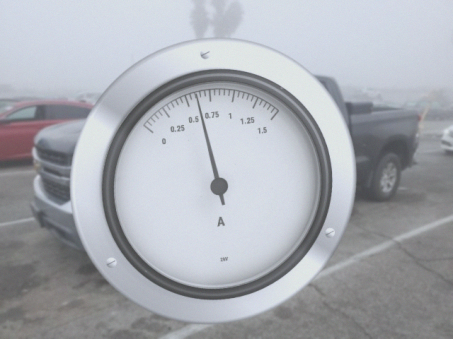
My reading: 0.6 A
